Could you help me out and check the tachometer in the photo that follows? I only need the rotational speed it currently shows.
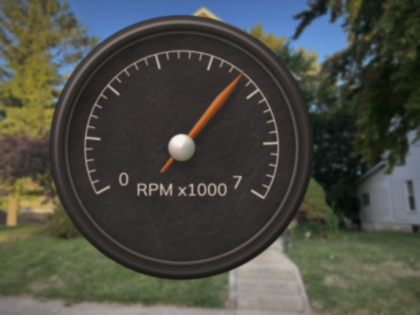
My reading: 4600 rpm
